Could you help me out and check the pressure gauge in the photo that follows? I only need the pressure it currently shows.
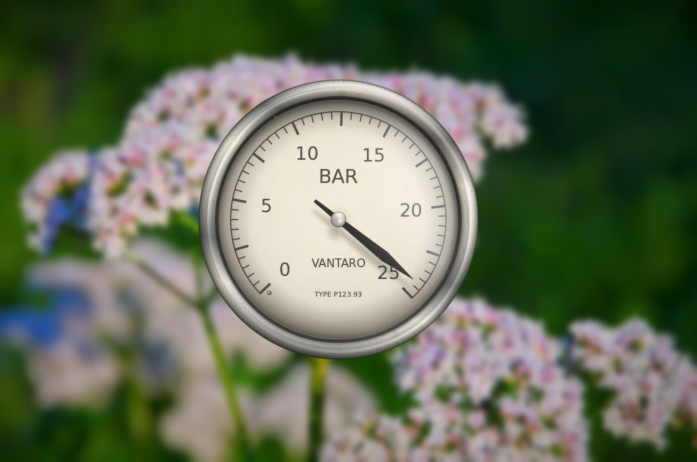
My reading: 24.25 bar
